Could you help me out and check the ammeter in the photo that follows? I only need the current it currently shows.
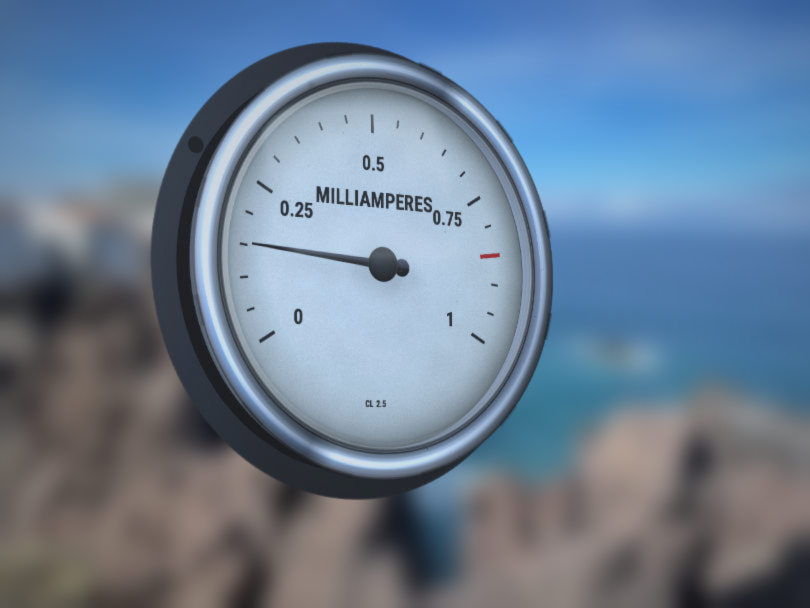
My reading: 0.15 mA
